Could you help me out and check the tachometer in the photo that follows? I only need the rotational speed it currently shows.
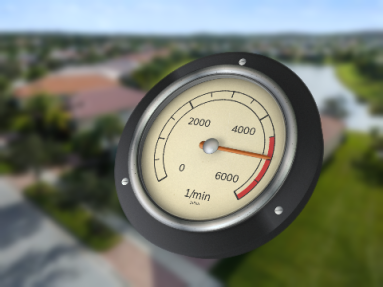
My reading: 5000 rpm
